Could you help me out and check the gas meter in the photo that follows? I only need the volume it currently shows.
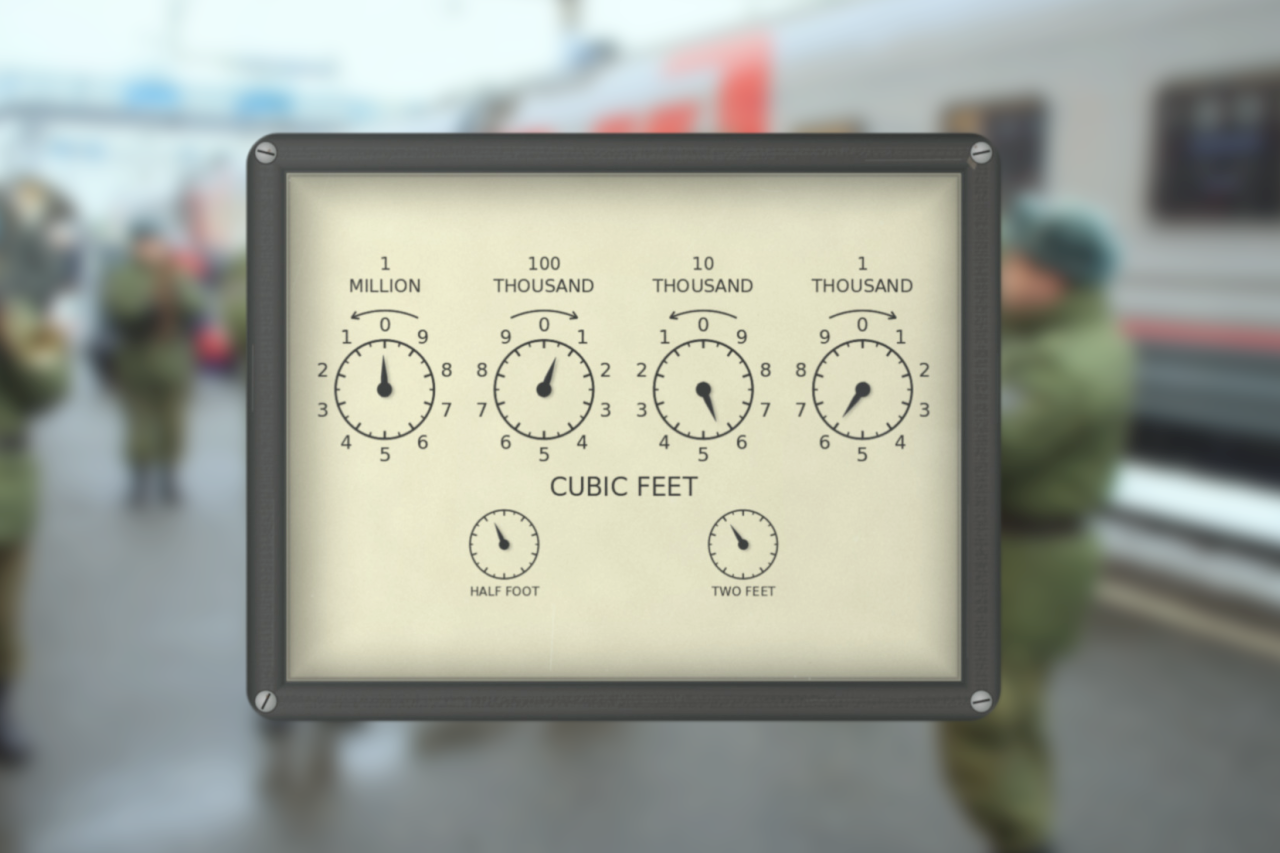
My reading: 5600 ft³
